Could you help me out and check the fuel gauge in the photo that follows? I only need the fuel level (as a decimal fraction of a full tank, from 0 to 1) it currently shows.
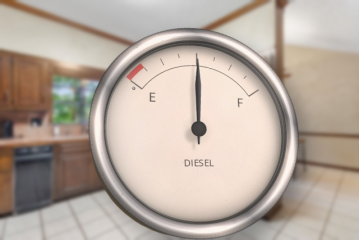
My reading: 0.5
